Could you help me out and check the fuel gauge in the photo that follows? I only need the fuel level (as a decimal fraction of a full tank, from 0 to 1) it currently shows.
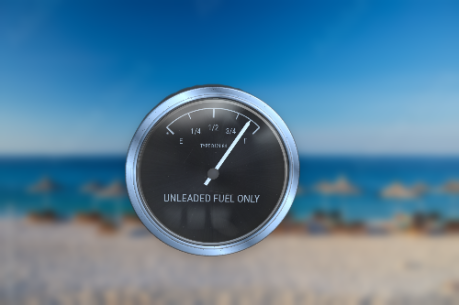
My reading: 0.875
